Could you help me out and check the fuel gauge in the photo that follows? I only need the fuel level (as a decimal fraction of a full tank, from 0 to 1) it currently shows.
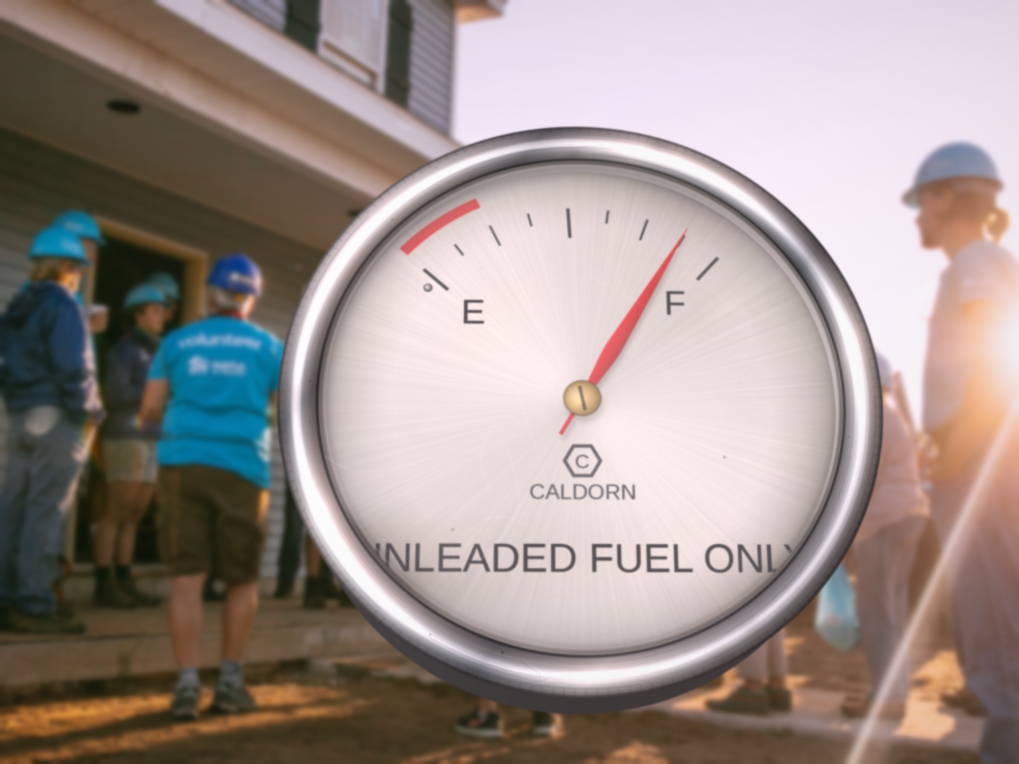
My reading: 0.875
